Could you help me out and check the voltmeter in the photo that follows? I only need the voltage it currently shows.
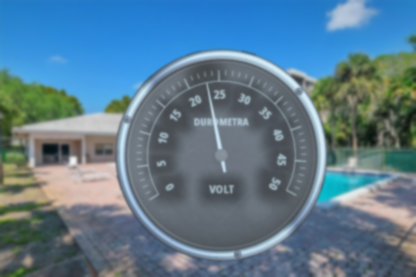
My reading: 23 V
